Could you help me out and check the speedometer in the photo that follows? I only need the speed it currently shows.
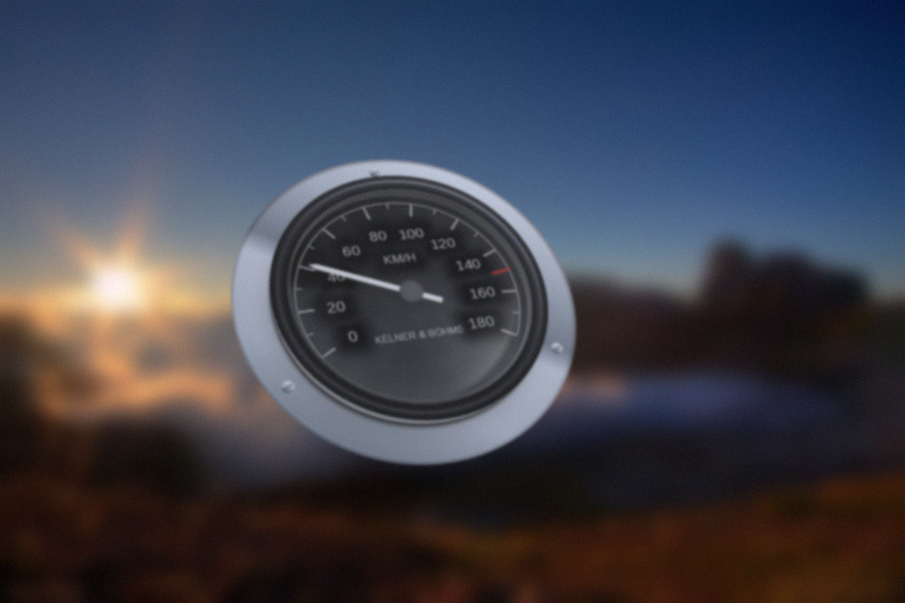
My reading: 40 km/h
